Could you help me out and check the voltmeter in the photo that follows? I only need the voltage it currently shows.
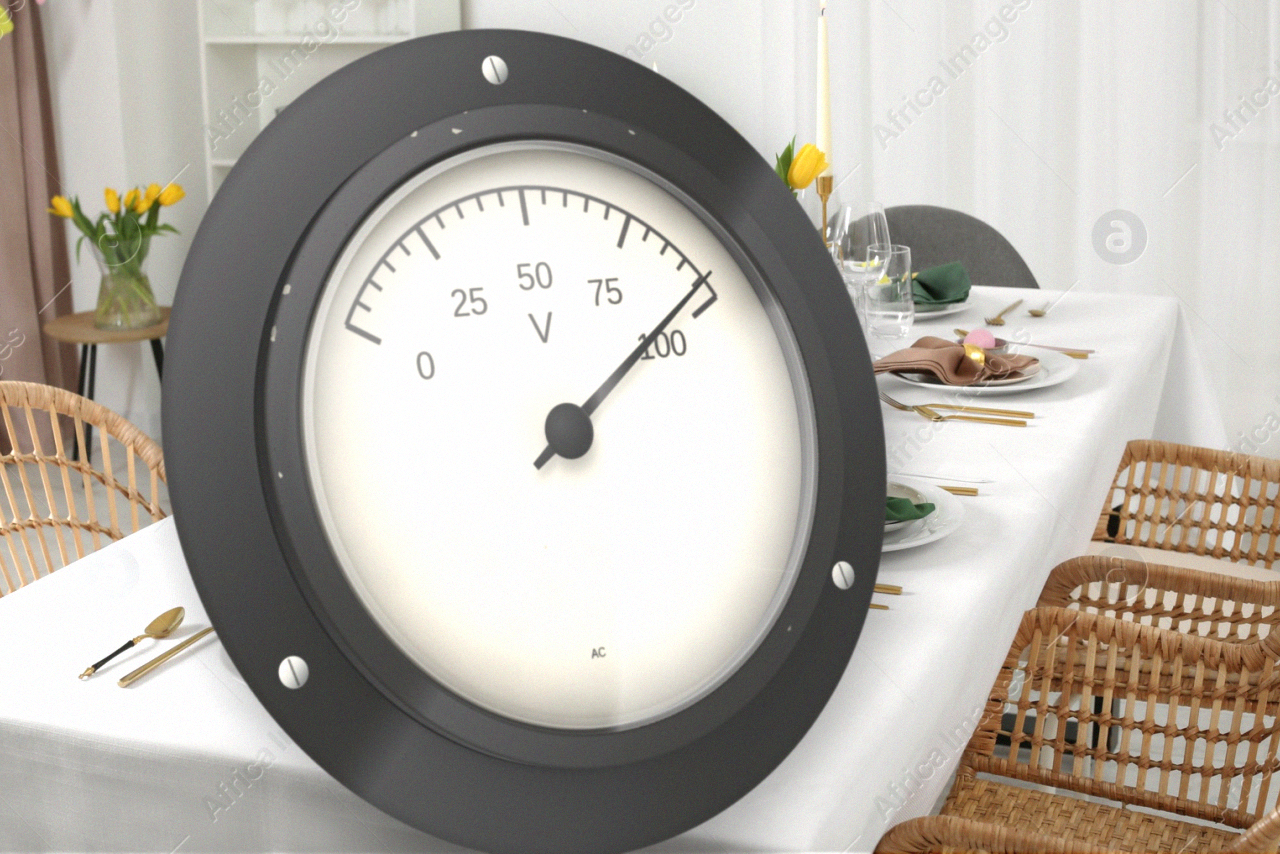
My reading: 95 V
